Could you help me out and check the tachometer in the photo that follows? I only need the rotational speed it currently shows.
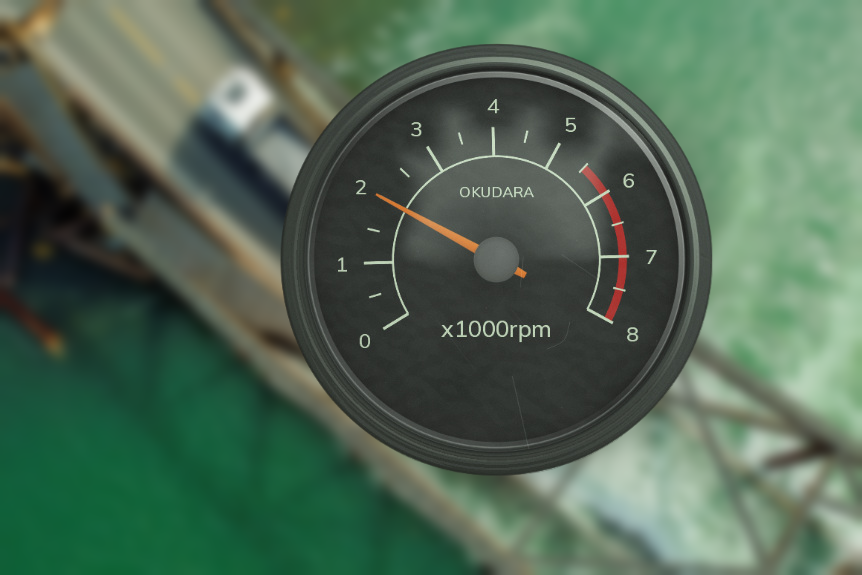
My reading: 2000 rpm
